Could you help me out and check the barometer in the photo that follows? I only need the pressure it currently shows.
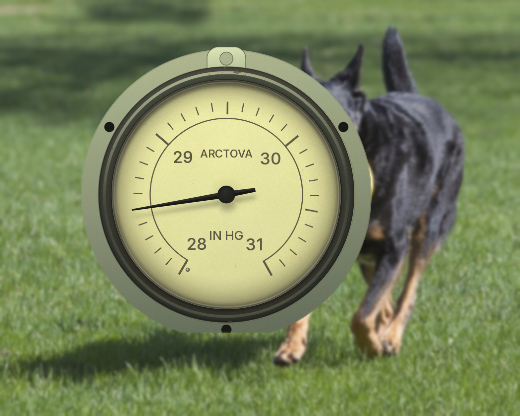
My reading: 28.5 inHg
